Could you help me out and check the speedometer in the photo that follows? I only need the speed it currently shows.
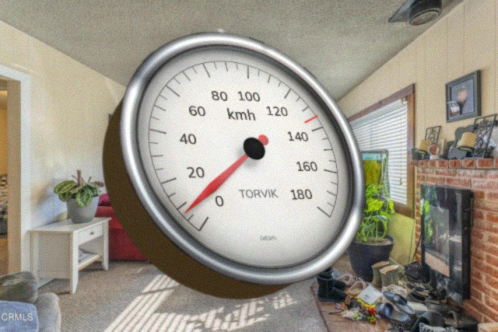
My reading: 7.5 km/h
